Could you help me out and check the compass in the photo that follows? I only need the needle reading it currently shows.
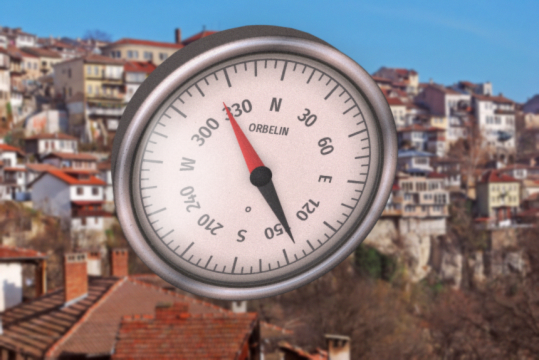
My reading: 322.5 °
